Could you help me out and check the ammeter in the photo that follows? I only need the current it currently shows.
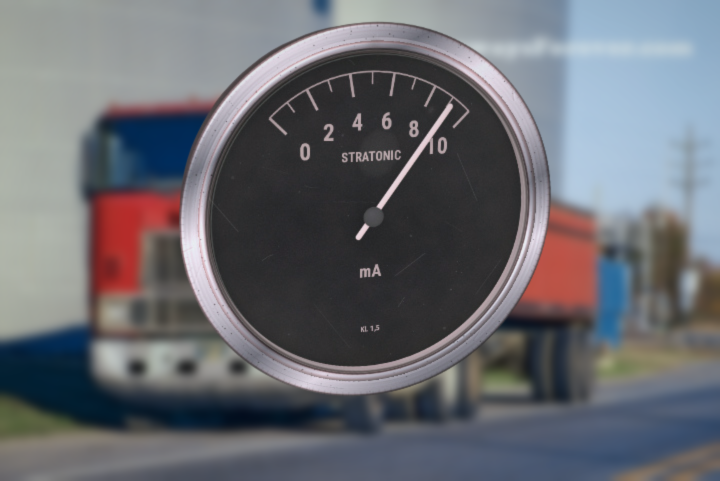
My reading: 9 mA
